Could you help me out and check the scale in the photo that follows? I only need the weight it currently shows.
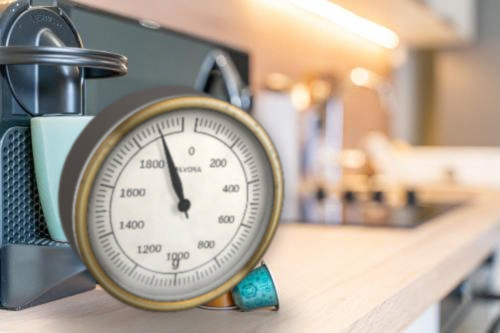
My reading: 1900 g
